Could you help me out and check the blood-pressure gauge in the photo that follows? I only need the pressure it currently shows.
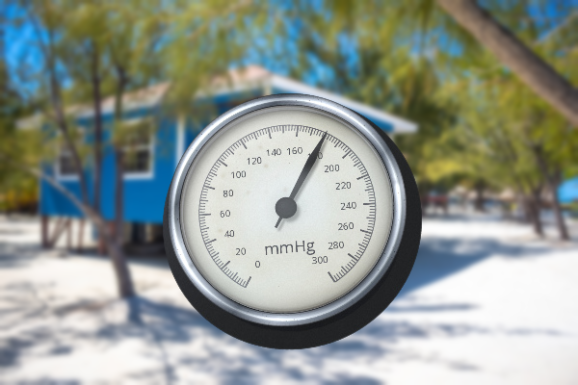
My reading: 180 mmHg
